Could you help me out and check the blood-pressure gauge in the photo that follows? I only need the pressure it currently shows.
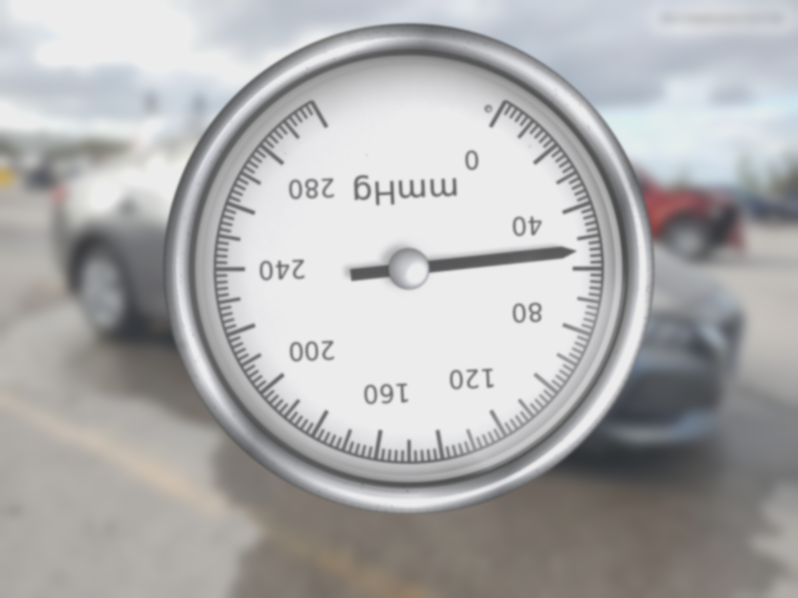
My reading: 54 mmHg
